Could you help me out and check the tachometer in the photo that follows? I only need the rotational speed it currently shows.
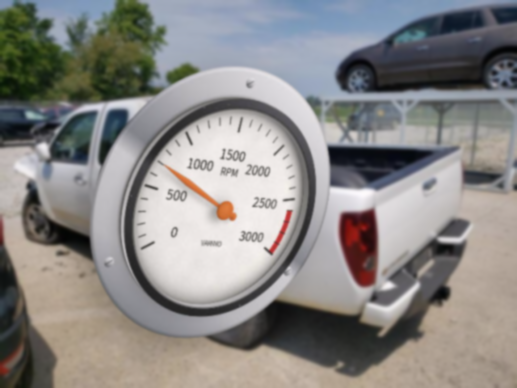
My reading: 700 rpm
